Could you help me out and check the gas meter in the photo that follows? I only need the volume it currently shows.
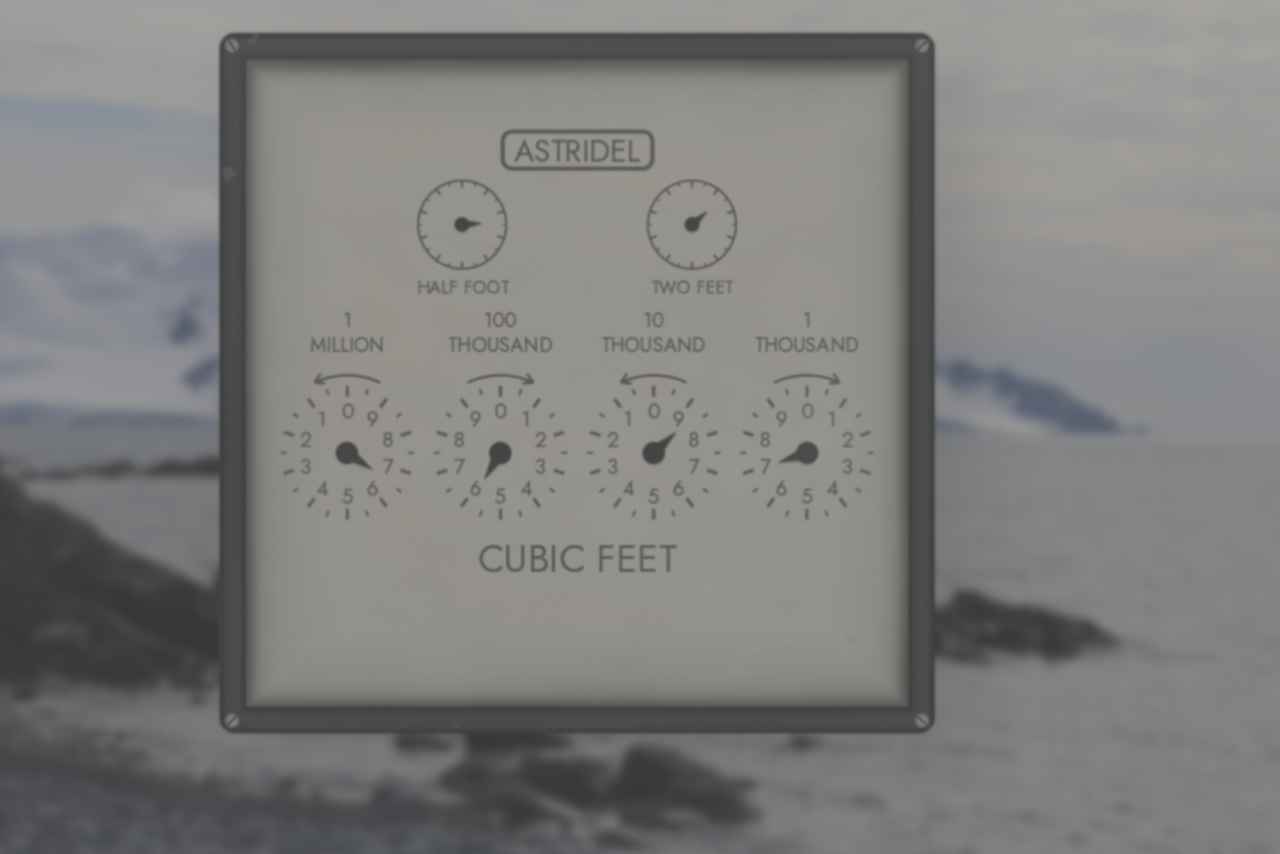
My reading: 658700 ft³
